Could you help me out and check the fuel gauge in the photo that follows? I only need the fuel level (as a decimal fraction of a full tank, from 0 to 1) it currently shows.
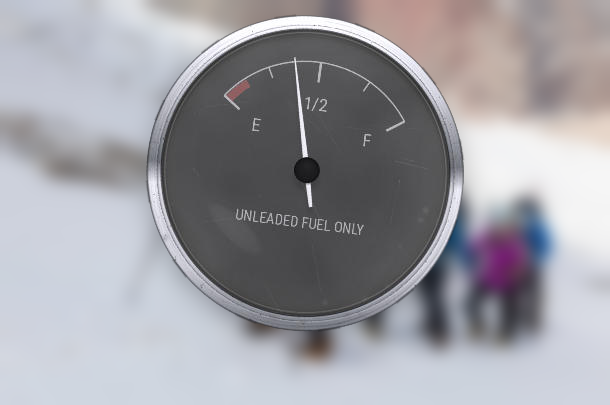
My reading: 0.375
